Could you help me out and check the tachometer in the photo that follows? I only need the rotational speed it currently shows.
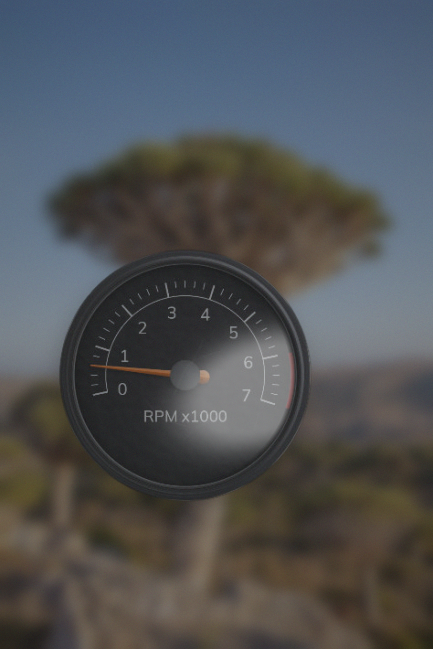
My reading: 600 rpm
